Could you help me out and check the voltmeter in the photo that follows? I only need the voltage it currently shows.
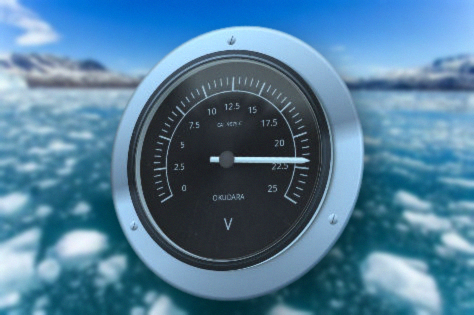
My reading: 22 V
